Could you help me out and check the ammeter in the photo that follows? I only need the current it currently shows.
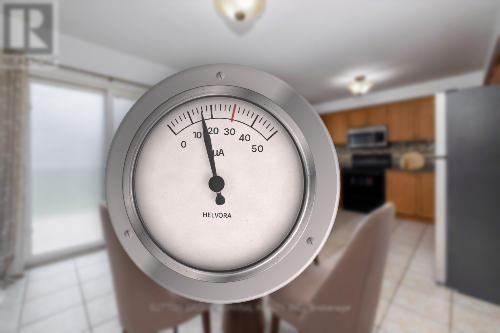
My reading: 16 µA
